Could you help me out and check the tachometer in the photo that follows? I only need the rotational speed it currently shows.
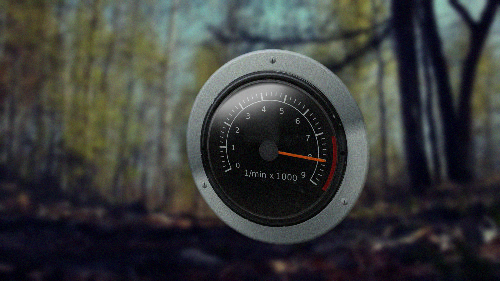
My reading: 8000 rpm
